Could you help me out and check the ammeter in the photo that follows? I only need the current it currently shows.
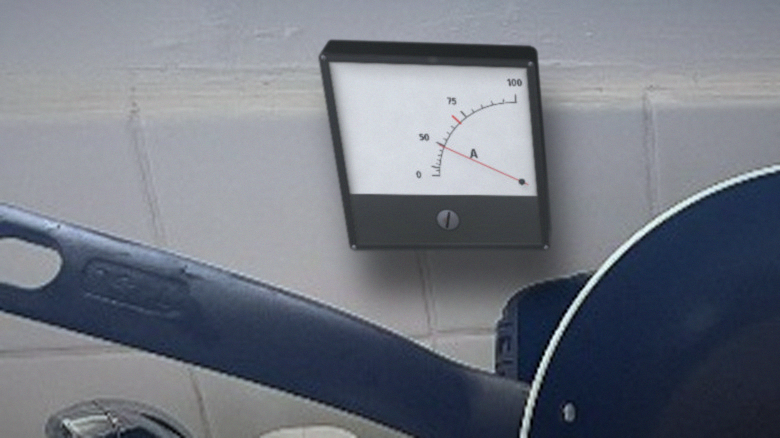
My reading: 50 A
